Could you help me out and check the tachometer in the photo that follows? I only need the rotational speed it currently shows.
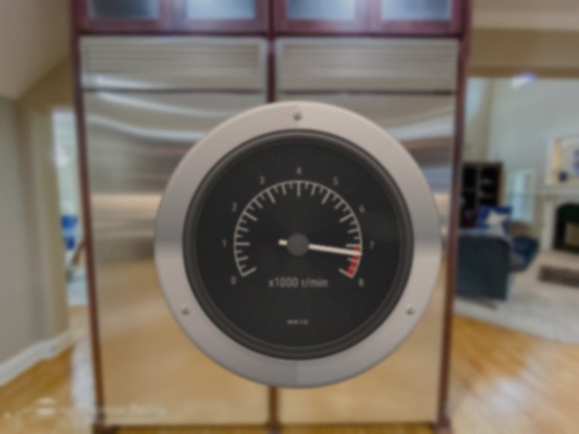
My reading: 7250 rpm
